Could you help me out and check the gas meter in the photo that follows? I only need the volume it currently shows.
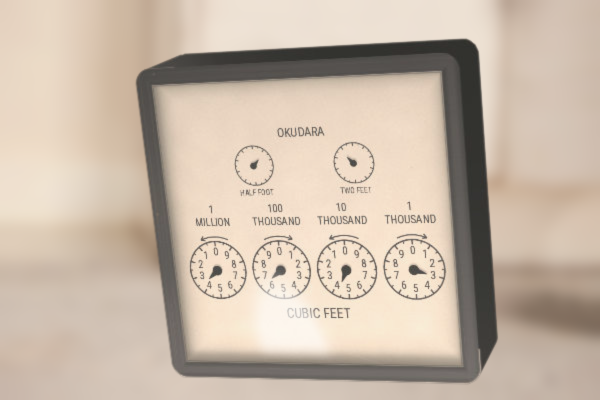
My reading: 364300 ft³
